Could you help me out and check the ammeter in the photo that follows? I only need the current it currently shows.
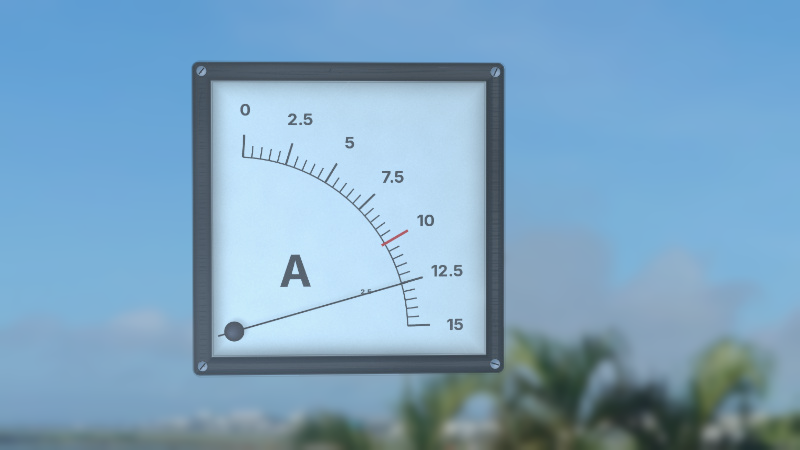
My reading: 12.5 A
